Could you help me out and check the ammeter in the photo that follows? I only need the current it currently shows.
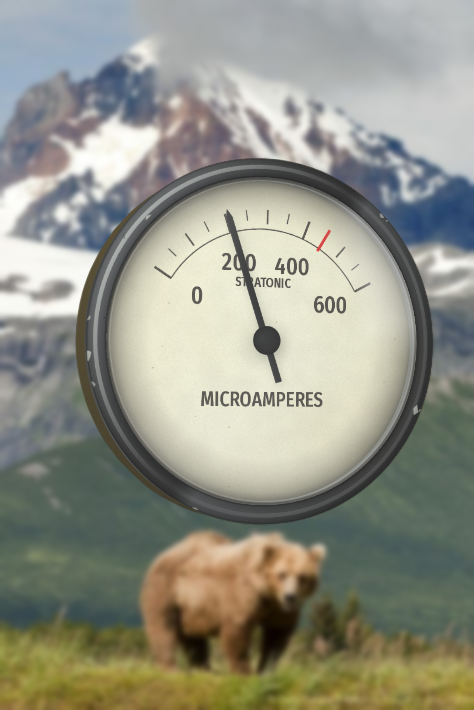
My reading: 200 µA
